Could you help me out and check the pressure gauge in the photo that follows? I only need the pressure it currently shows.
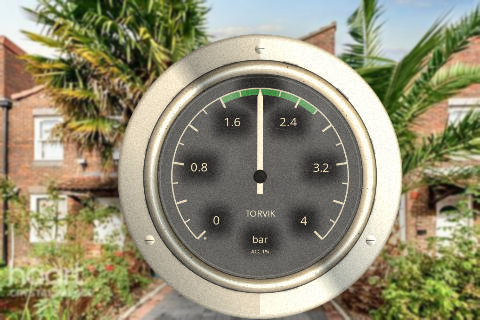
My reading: 2 bar
